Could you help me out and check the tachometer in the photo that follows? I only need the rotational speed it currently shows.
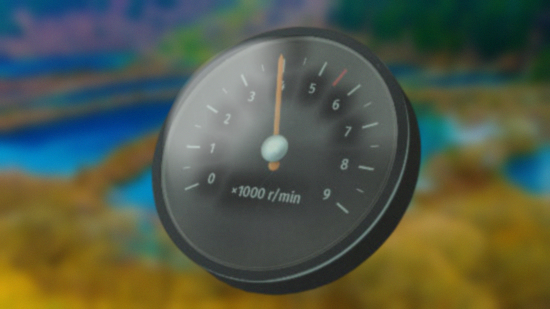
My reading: 4000 rpm
